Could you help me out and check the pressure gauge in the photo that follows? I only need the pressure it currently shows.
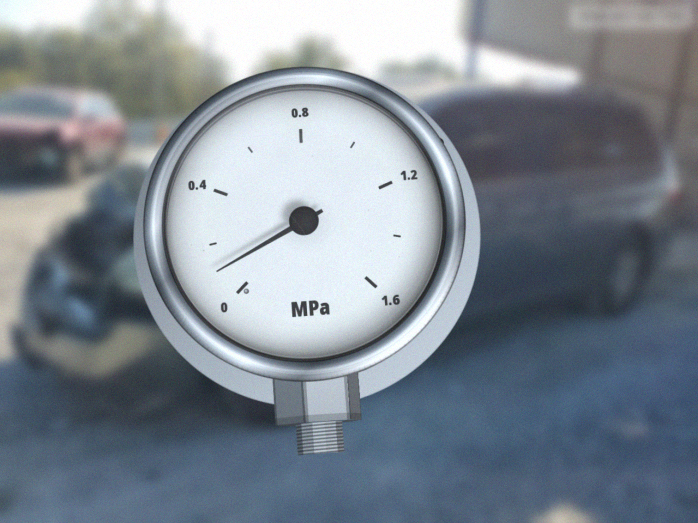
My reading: 0.1 MPa
